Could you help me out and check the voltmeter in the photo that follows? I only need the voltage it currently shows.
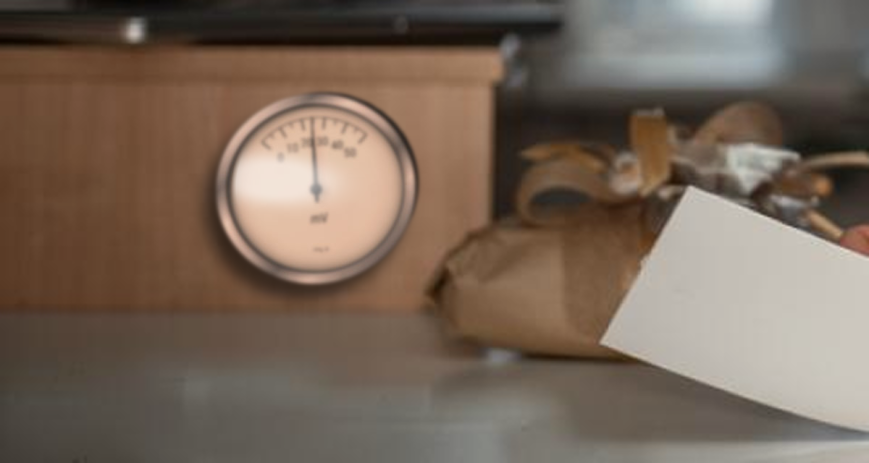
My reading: 25 mV
